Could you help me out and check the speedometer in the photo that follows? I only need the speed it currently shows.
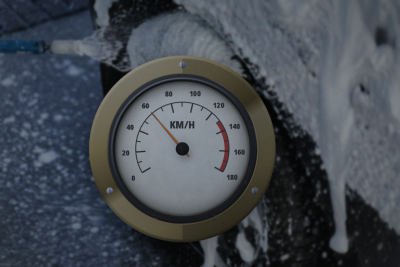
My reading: 60 km/h
